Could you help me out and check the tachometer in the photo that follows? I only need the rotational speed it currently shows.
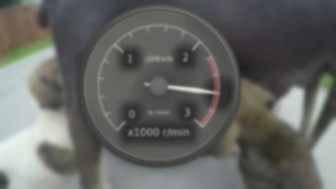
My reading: 2600 rpm
